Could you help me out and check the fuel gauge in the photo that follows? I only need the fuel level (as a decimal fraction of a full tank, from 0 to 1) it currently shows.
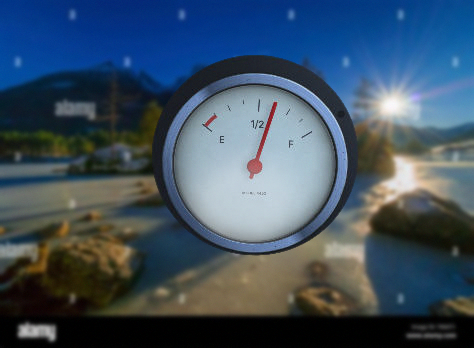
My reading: 0.625
